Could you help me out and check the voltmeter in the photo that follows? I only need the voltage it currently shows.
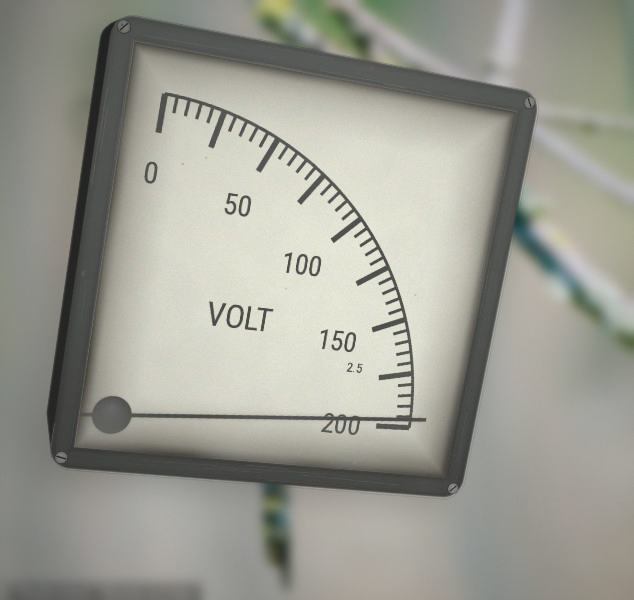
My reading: 195 V
